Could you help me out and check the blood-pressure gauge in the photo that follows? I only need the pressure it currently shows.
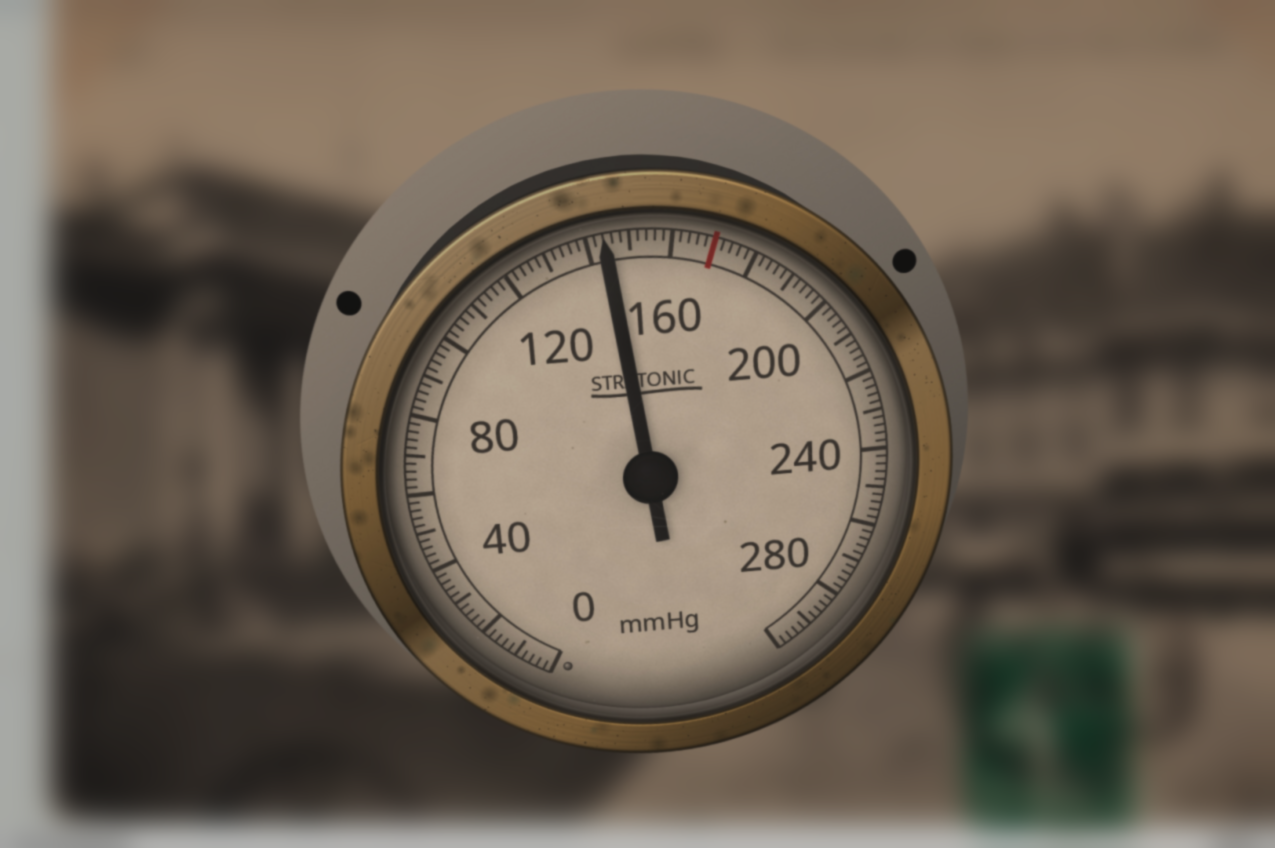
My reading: 144 mmHg
